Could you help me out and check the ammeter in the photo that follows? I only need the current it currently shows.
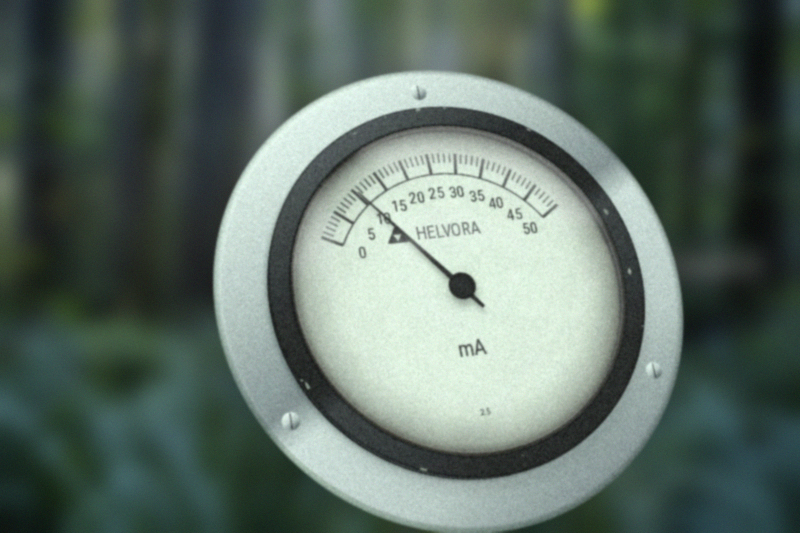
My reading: 10 mA
